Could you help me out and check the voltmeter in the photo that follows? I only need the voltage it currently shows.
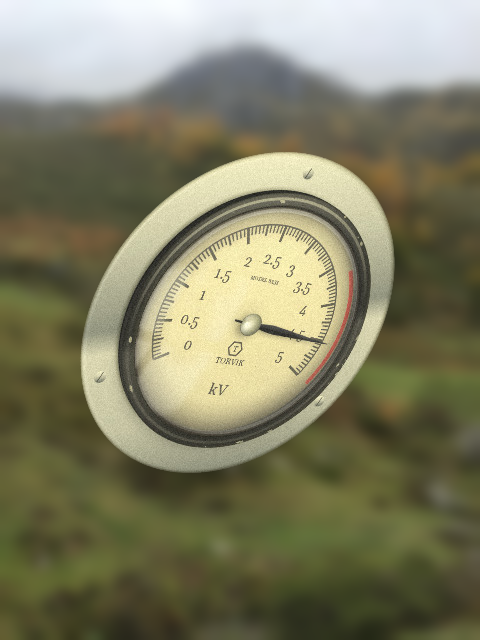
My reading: 4.5 kV
